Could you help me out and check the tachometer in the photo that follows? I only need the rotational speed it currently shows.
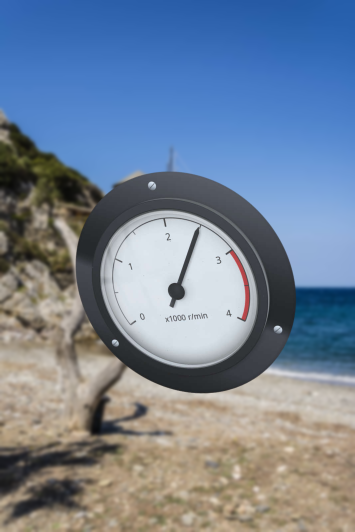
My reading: 2500 rpm
